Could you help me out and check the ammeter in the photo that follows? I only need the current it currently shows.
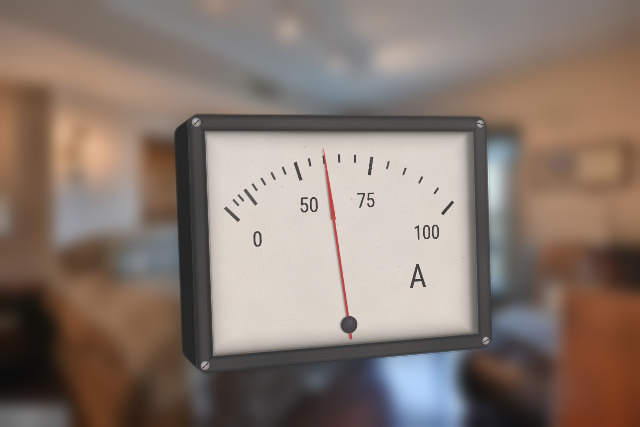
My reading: 60 A
